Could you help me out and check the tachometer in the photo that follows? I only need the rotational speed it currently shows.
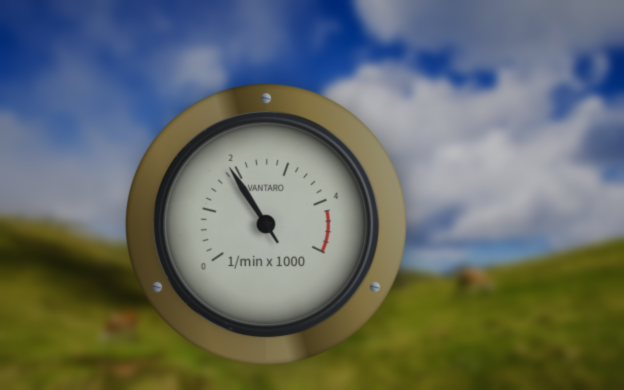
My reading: 1900 rpm
